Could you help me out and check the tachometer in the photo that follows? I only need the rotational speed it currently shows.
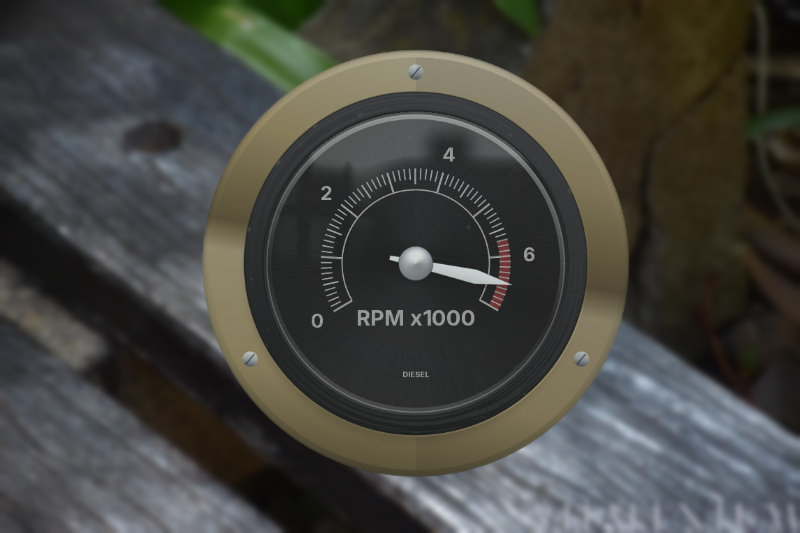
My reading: 6500 rpm
